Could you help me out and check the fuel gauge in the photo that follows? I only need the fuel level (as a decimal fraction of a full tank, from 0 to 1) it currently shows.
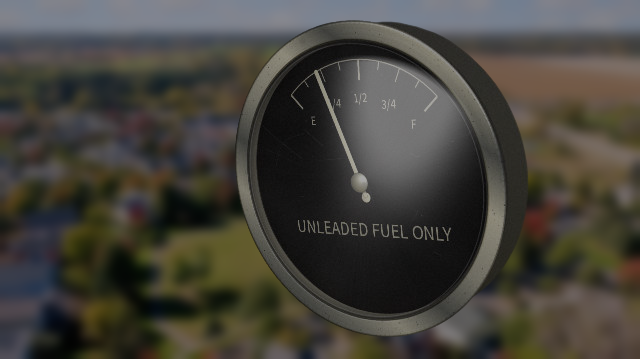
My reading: 0.25
